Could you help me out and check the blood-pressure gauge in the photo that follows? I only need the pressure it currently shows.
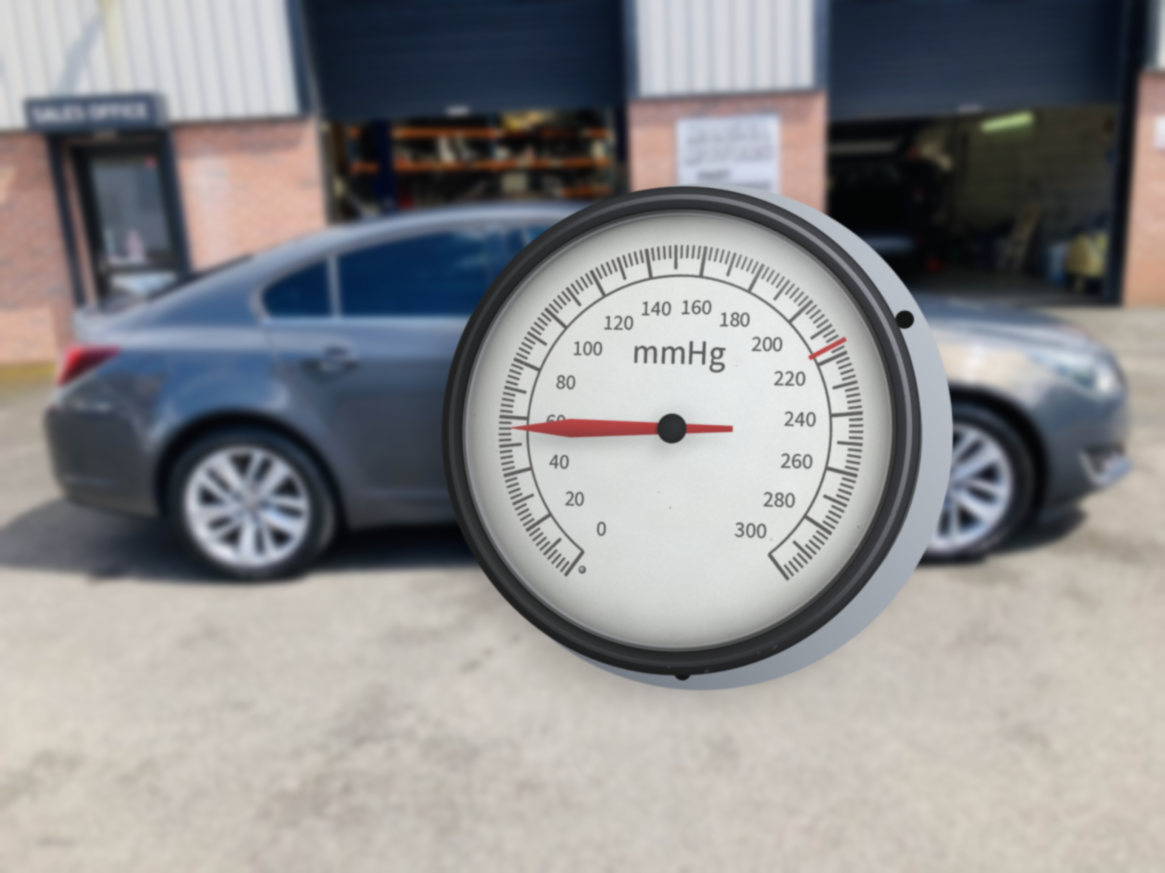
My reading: 56 mmHg
